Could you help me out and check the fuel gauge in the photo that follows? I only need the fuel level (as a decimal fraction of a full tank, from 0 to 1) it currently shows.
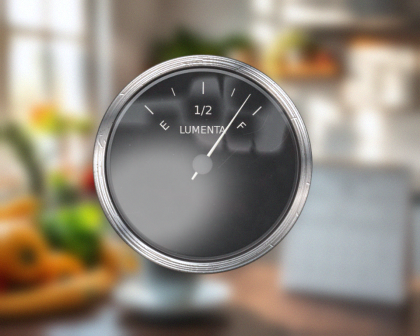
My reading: 0.875
